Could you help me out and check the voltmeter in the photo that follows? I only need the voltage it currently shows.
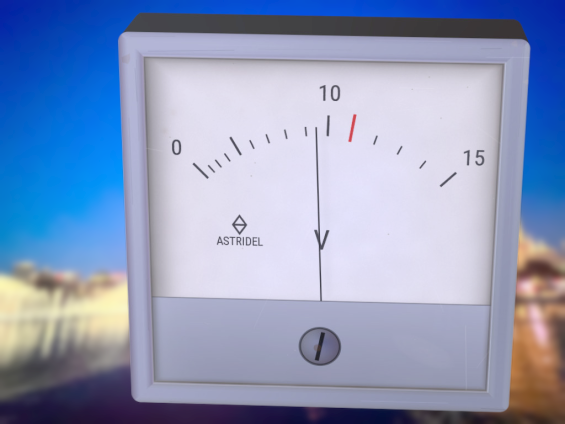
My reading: 9.5 V
